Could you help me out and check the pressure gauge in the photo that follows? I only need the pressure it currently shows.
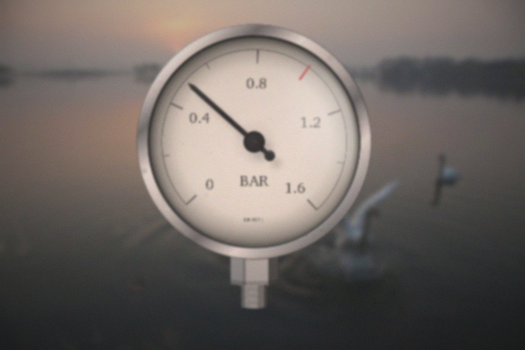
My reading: 0.5 bar
